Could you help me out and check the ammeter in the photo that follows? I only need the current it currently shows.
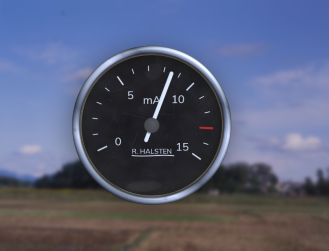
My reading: 8.5 mA
